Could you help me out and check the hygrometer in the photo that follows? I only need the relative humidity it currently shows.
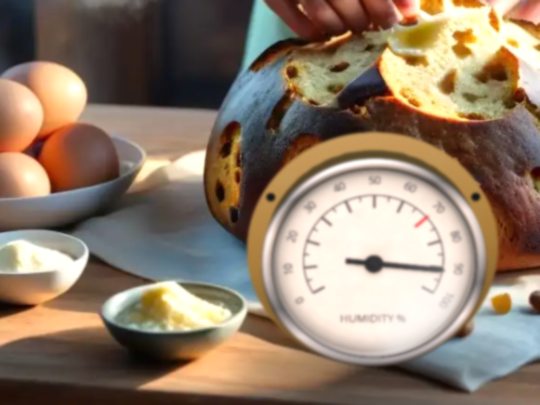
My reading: 90 %
